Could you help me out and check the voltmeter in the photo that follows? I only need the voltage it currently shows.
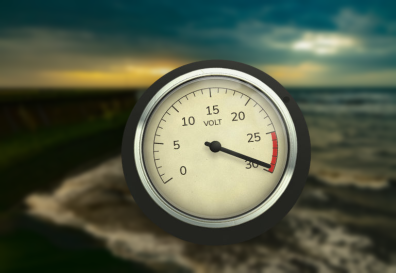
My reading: 29.5 V
